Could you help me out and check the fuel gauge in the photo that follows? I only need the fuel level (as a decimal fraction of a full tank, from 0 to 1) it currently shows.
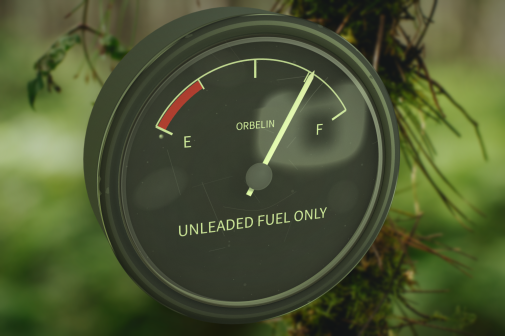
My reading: 0.75
